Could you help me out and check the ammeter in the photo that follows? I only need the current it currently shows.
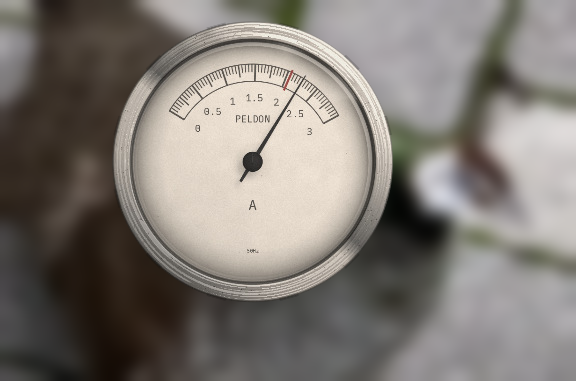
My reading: 2.25 A
